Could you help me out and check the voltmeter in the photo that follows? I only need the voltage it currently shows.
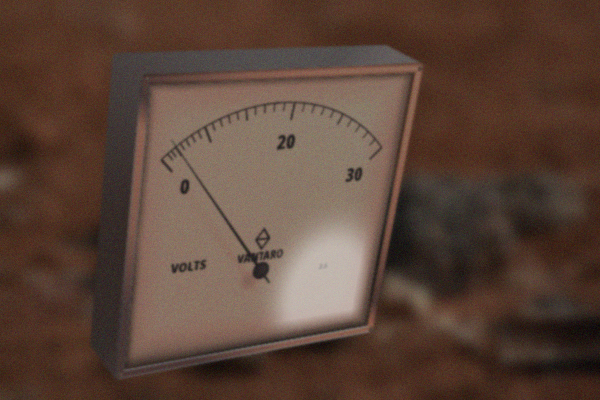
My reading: 5 V
